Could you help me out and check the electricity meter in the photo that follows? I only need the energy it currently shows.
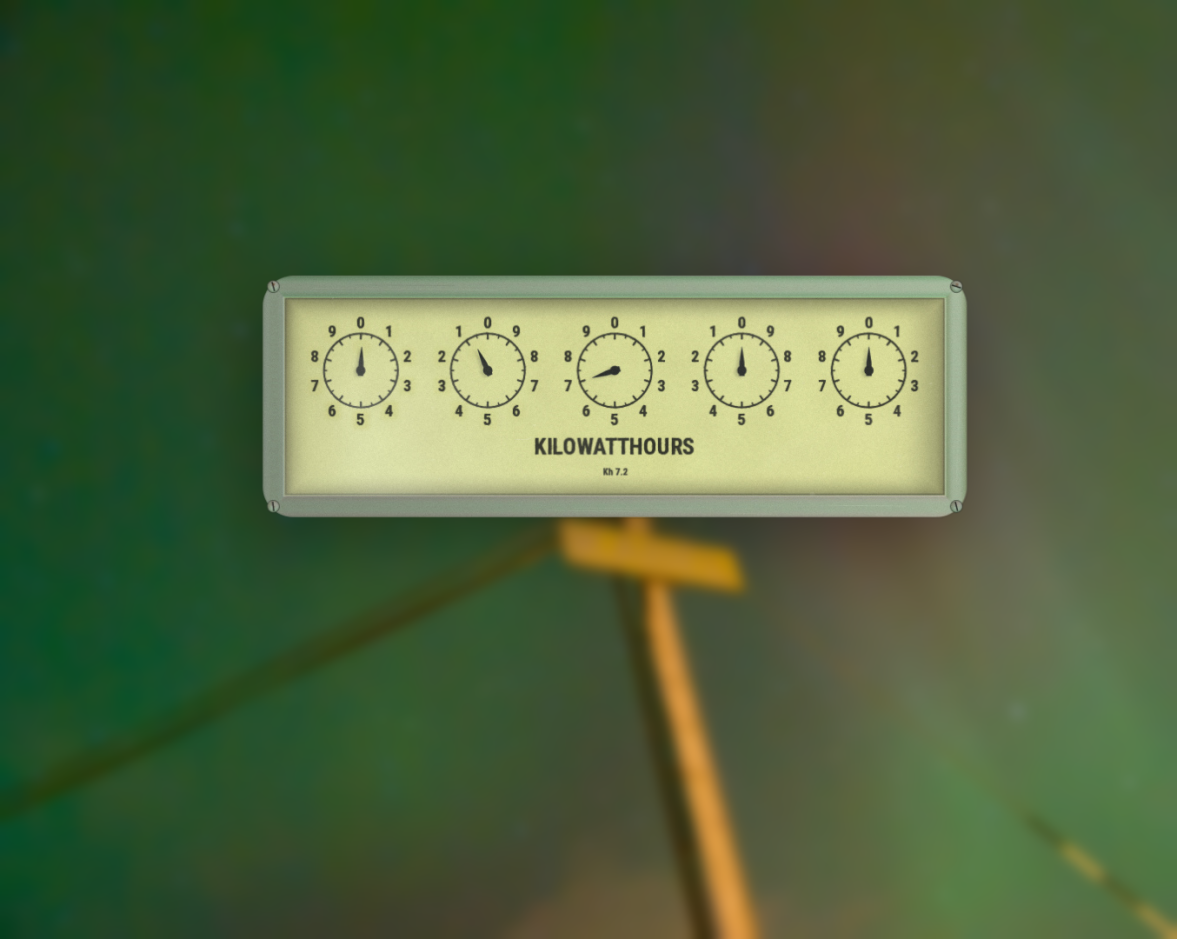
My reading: 700 kWh
